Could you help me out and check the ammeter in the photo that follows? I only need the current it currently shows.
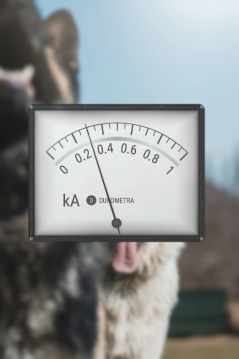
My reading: 0.3 kA
